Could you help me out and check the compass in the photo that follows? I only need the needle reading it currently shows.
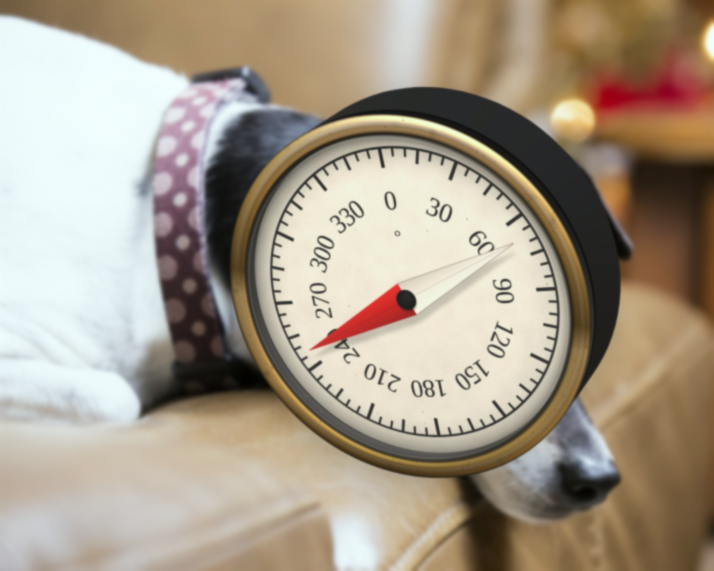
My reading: 247.5 °
